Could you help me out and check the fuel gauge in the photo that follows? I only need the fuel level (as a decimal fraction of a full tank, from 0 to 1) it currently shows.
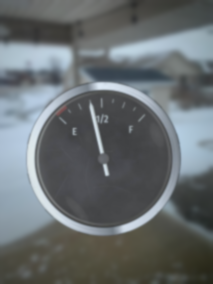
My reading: 0.375
